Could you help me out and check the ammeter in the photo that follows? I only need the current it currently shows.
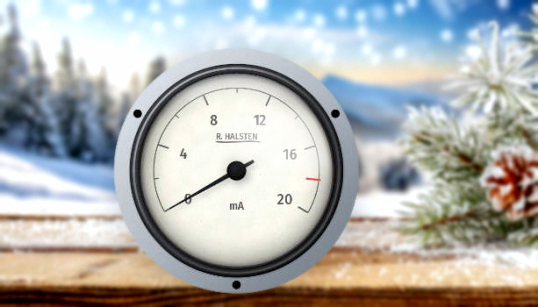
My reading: 0 mA
